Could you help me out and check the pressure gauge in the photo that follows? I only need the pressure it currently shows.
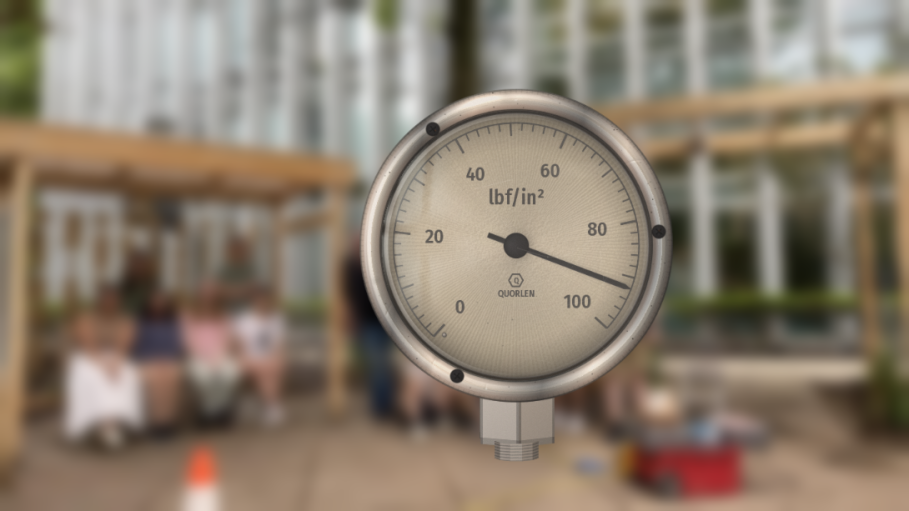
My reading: 92 psi
